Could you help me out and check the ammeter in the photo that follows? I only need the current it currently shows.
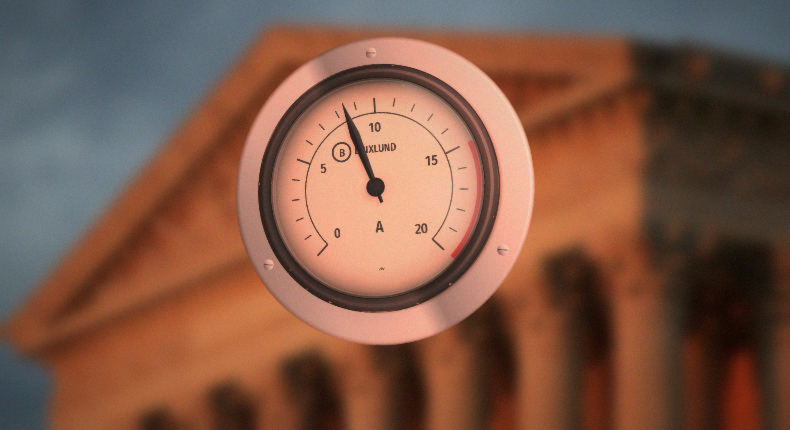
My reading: 8.5 A
